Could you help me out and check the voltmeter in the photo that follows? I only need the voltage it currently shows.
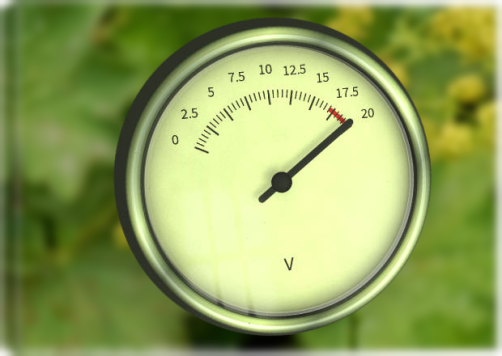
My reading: 19.5 V
